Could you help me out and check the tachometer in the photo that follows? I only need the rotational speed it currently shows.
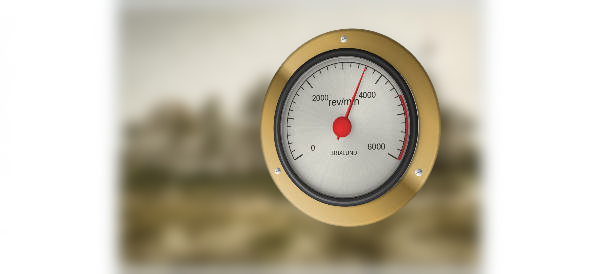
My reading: 3600 rpm
